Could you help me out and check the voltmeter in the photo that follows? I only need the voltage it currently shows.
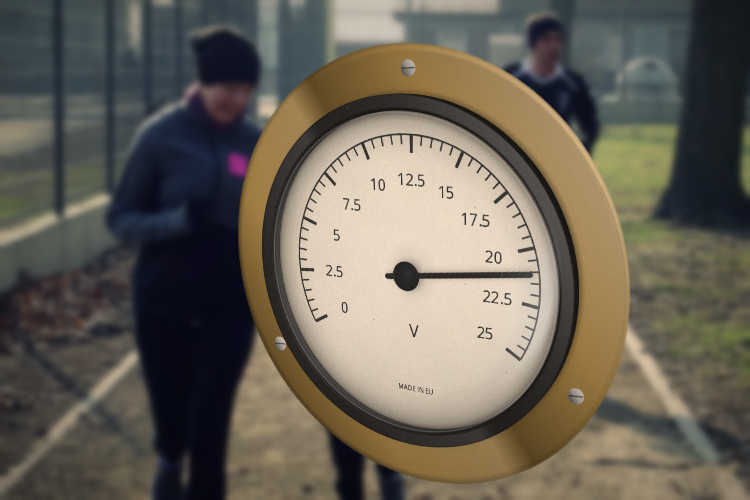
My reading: 21 V
